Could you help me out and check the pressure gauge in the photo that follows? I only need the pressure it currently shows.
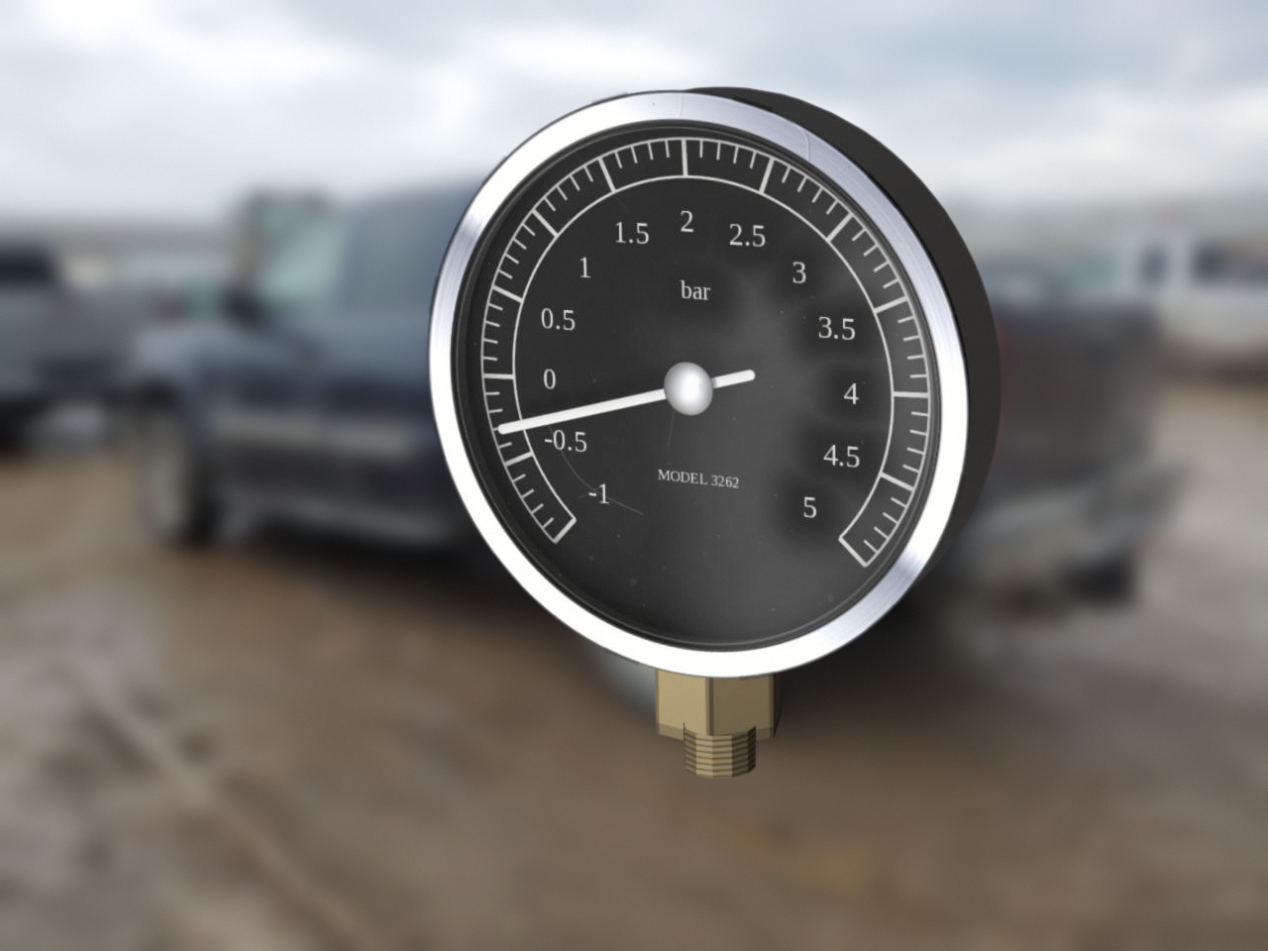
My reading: -0.3 bar
